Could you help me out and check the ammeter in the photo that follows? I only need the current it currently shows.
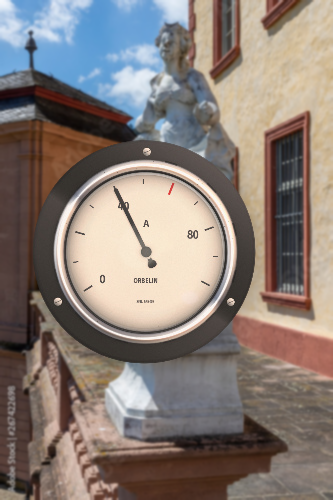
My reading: 40 A
